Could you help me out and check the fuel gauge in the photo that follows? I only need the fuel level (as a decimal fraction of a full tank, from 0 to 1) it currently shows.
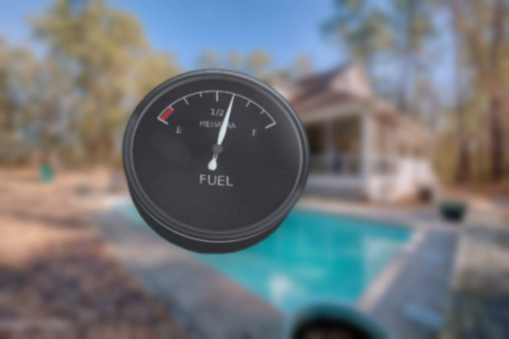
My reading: 0.625
